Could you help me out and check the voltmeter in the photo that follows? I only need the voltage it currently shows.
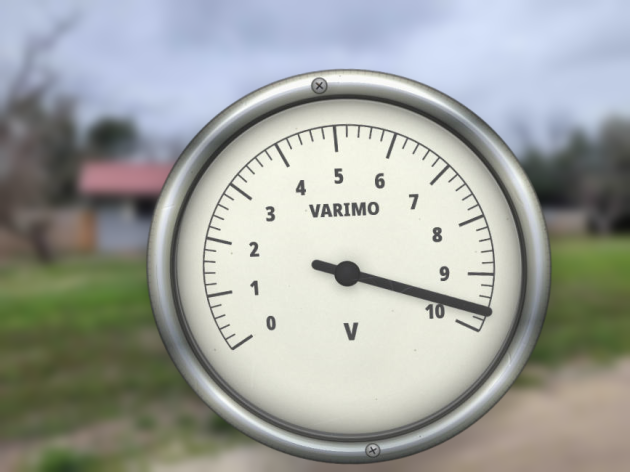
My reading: 9.6 V
